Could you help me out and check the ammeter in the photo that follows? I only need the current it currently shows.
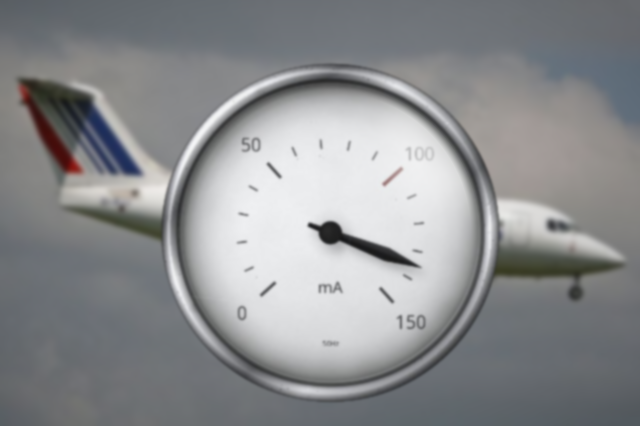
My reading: 135 mA
